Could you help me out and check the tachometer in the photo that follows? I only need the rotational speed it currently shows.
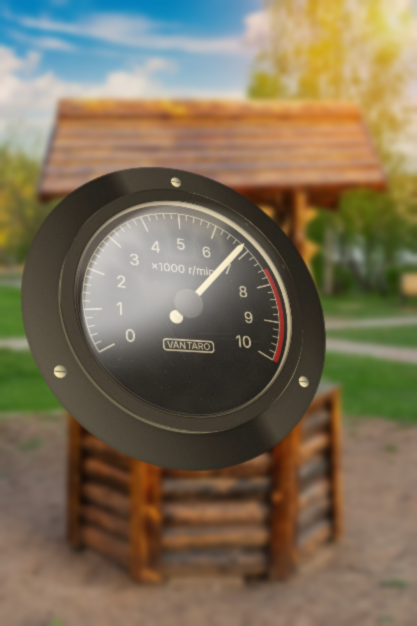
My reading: 6800 rpm
